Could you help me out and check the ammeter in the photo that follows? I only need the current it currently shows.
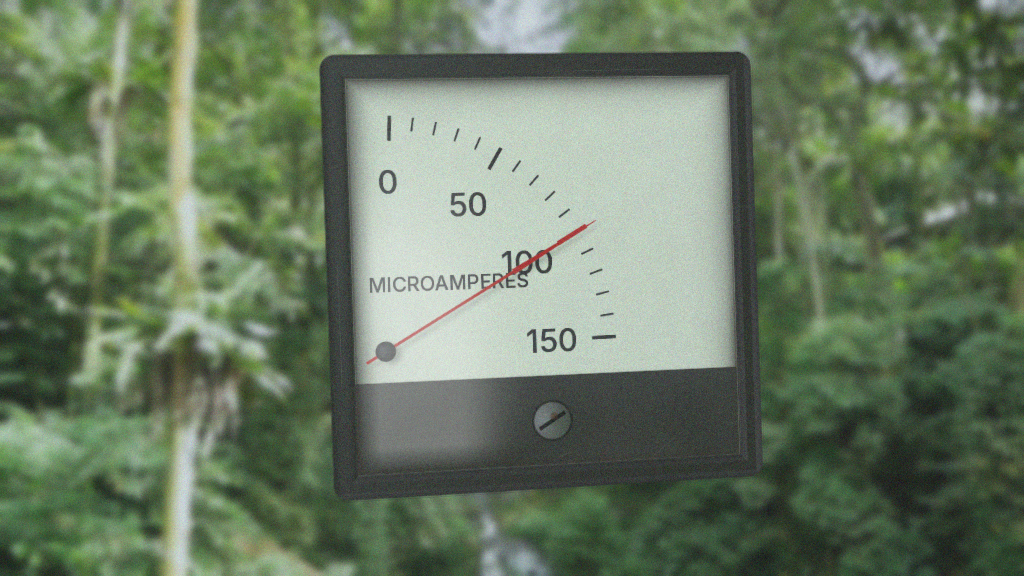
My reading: 100 µA
